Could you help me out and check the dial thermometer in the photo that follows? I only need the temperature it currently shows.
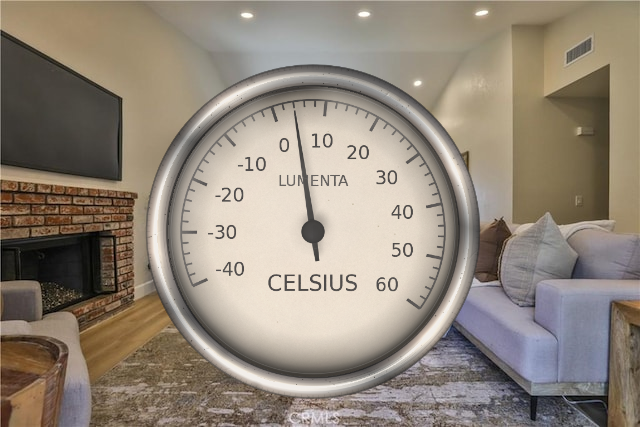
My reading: 4 °C
